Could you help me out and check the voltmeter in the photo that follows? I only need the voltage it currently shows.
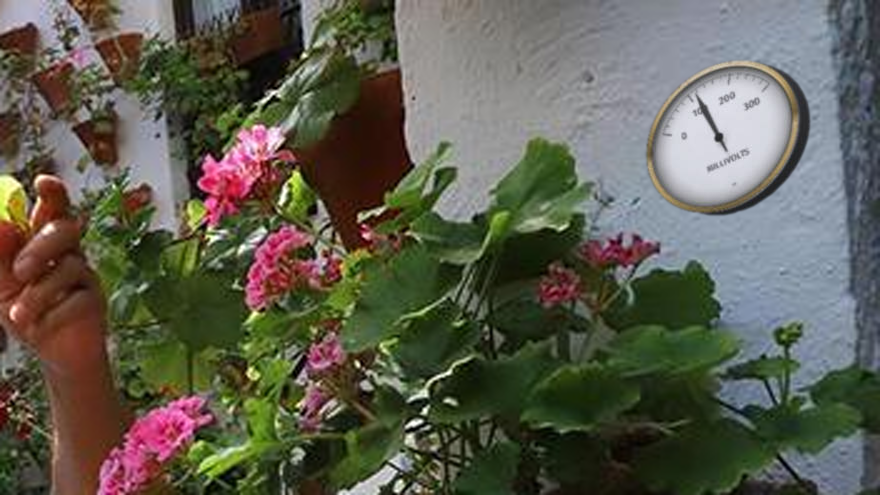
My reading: 120 mV
